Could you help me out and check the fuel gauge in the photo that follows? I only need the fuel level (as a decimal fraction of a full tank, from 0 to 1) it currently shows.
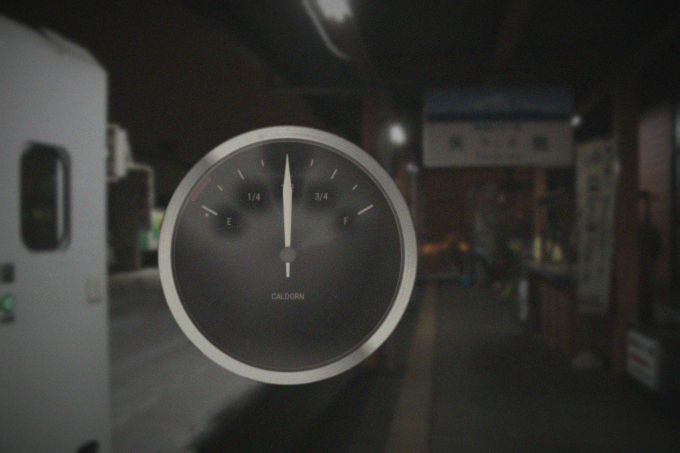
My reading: 0.5
